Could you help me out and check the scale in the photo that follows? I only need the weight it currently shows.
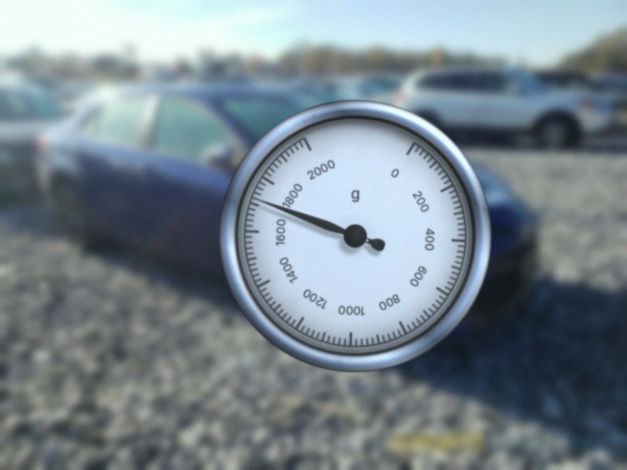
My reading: 1720 g
